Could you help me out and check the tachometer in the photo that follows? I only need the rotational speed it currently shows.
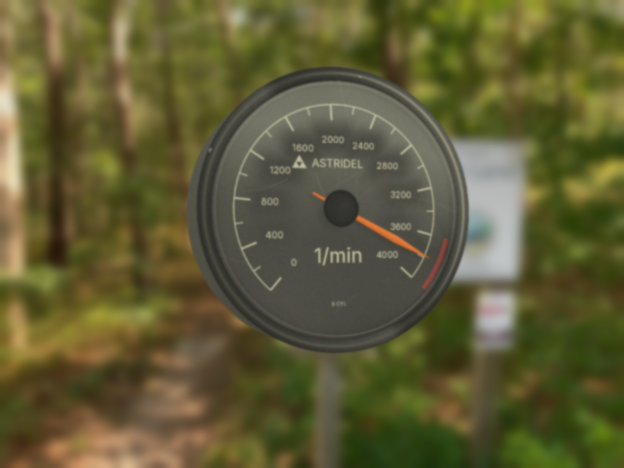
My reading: 3800 rpm
